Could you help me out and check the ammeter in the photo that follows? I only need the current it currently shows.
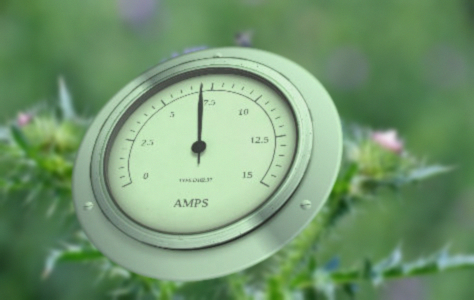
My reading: 7 A
